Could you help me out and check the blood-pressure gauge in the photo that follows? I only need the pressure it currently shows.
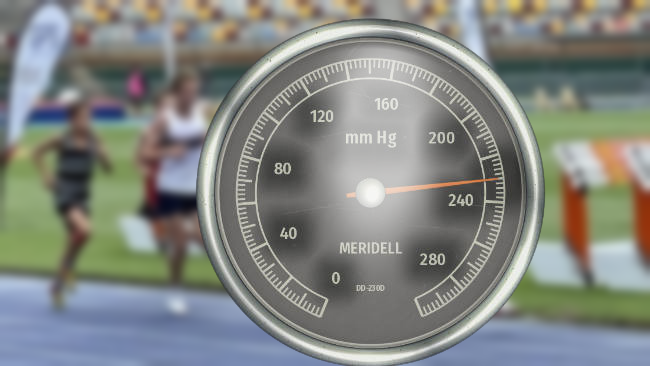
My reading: 230 mmHg
